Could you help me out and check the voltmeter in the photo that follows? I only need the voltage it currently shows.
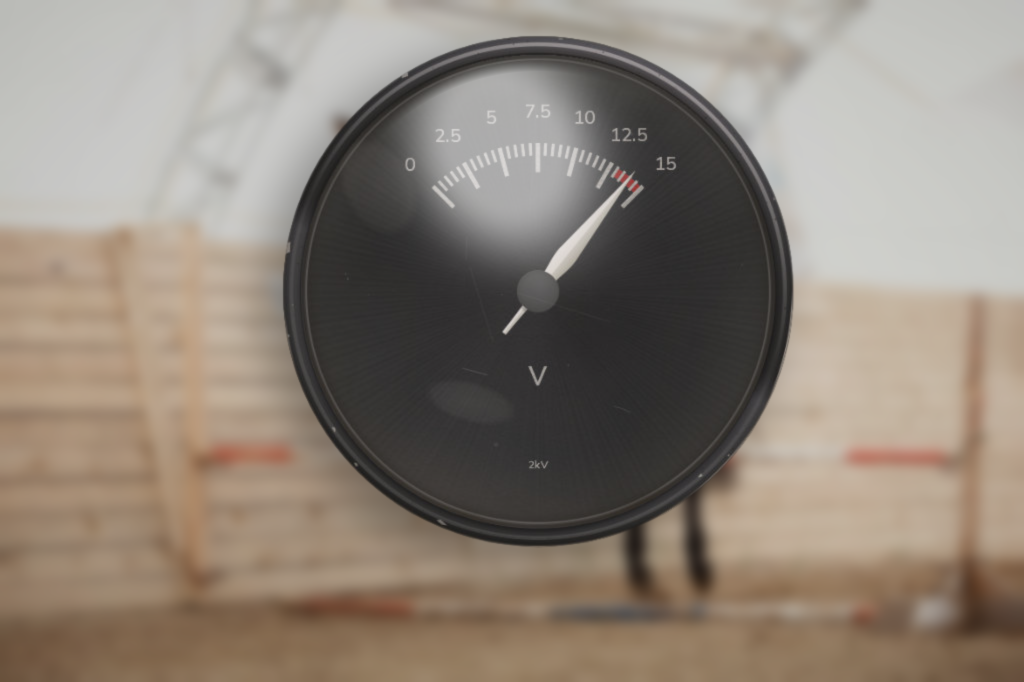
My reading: 14 V
